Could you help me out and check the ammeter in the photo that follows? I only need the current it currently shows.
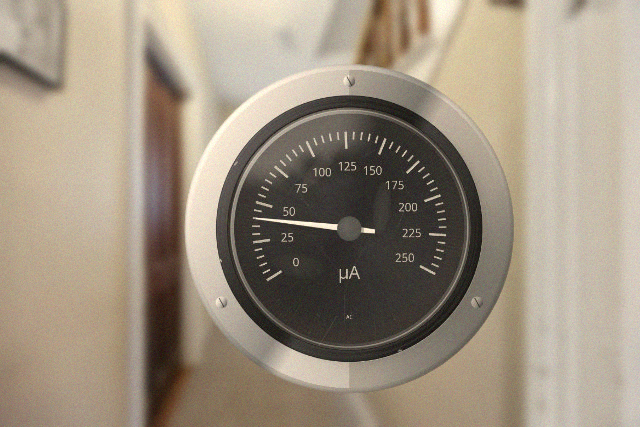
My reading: 40 µA
